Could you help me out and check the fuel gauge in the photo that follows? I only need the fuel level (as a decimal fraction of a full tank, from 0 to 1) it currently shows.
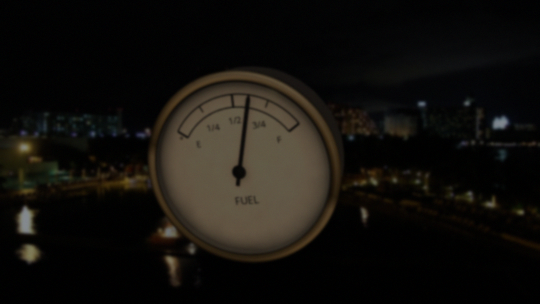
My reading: 0.625
